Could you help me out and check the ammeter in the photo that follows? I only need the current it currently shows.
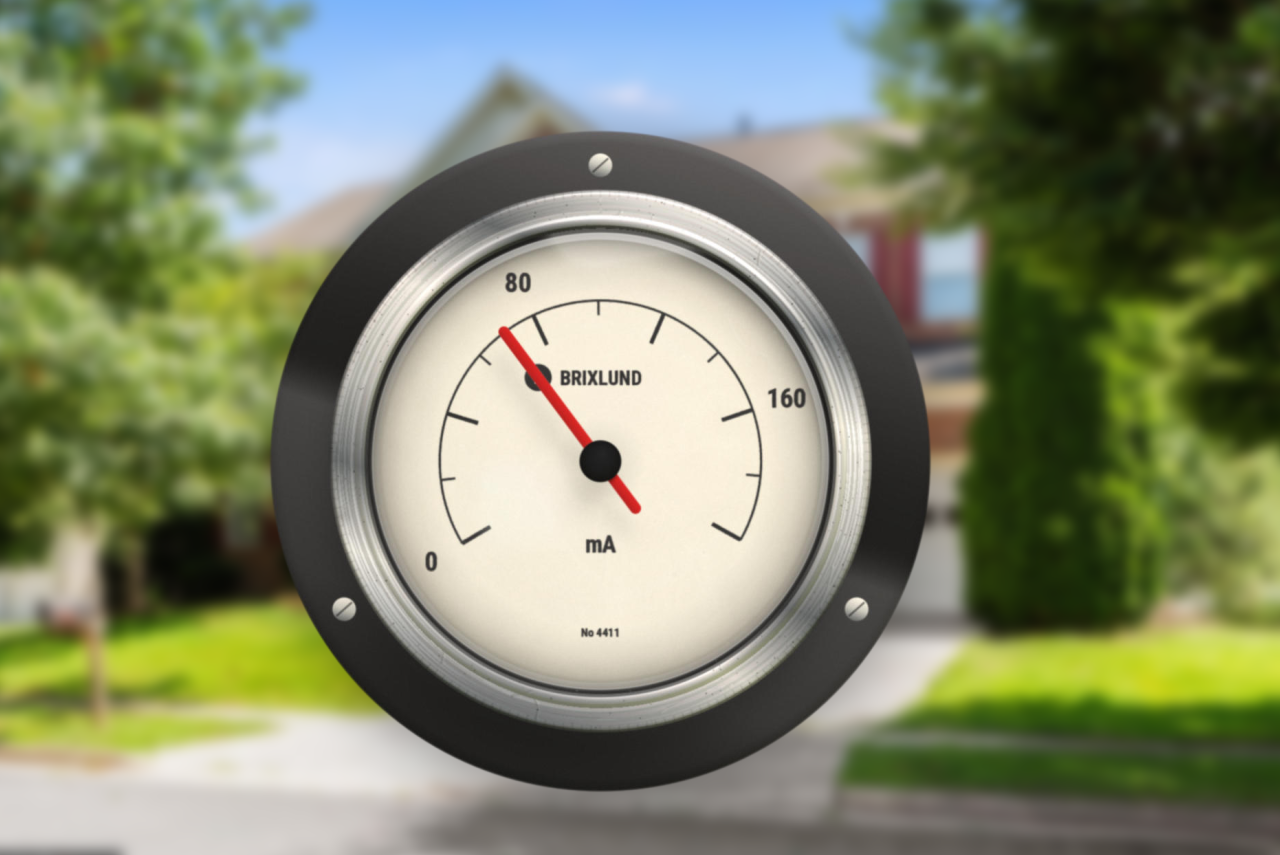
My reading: 70 mA
